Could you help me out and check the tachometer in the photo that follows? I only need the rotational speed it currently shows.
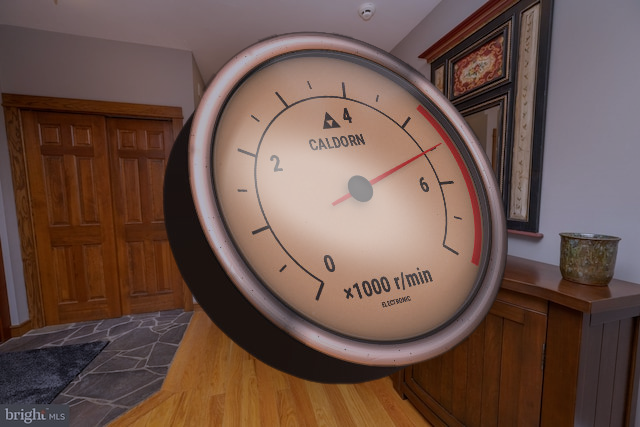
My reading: 5500 rpm
